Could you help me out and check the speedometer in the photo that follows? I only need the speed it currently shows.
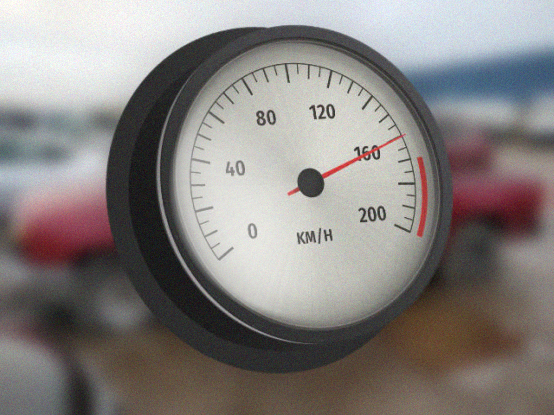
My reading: 160 km/h
